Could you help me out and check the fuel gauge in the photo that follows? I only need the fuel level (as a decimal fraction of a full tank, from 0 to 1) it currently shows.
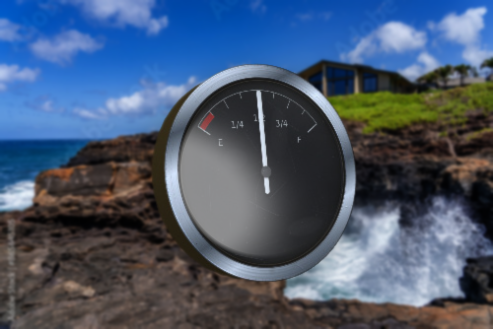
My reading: 0.5
